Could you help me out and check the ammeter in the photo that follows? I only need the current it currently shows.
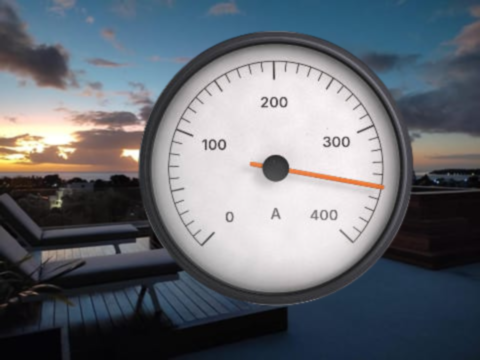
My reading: 350 A
